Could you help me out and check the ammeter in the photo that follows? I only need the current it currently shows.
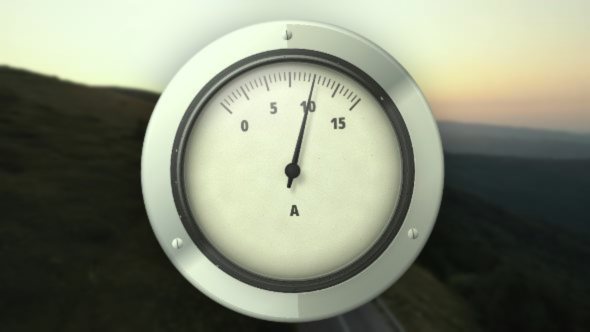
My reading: 10 A
